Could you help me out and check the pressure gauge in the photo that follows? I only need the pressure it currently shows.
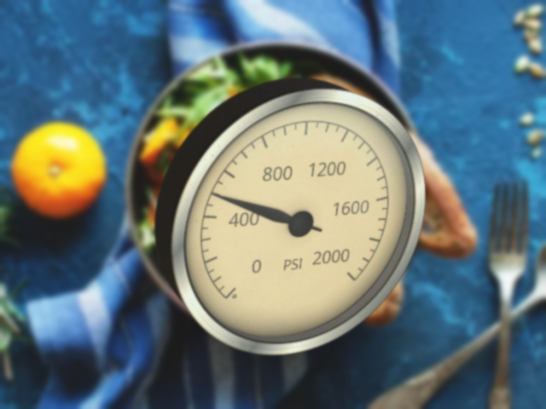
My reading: 500 psi
